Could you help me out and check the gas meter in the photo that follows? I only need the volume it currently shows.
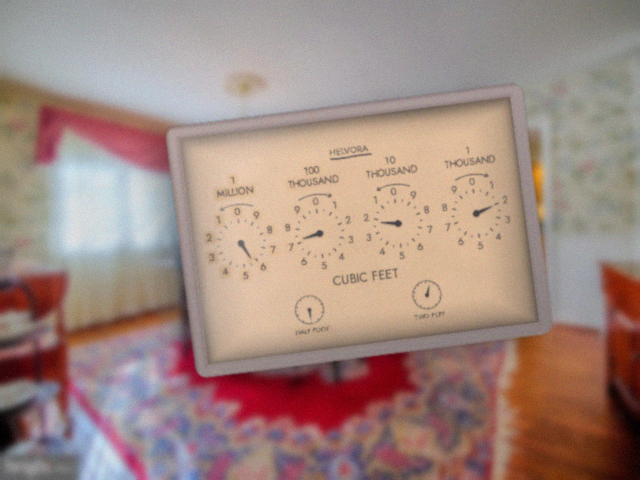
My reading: 572200 ft³
